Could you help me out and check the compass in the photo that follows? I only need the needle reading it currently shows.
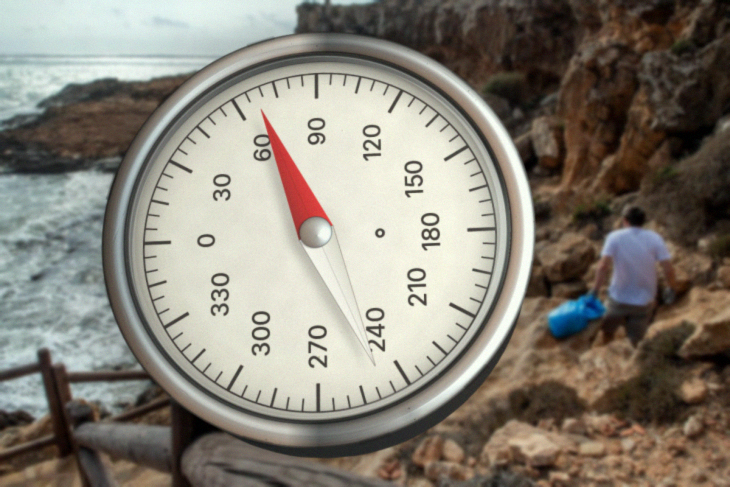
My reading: 67.5 °
